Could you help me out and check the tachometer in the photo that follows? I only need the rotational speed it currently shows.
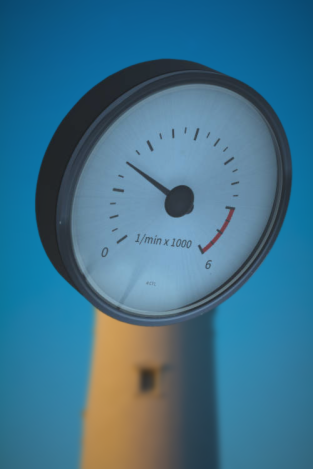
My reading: 1500 rpm
